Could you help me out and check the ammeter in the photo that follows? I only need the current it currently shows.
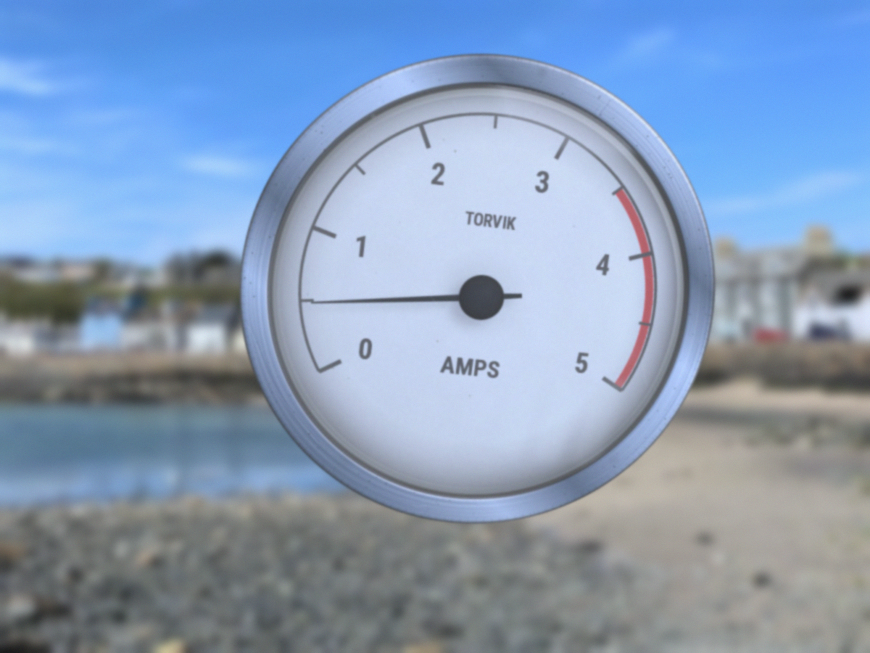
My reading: 0.5 A
